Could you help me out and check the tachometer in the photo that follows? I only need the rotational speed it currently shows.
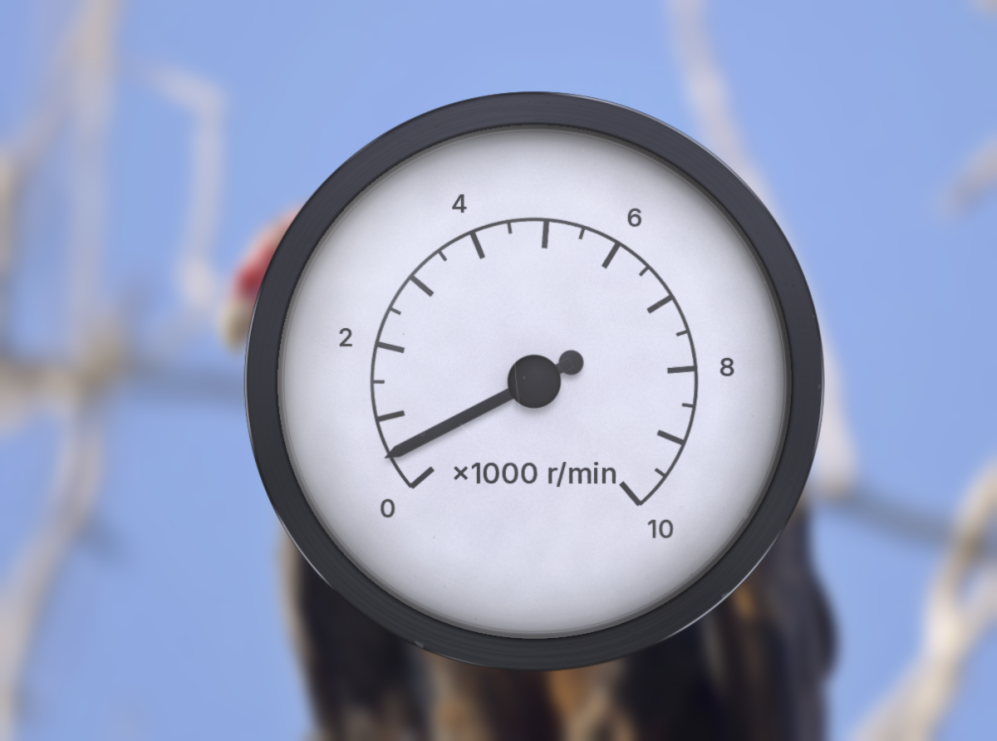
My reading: 500 rpm
